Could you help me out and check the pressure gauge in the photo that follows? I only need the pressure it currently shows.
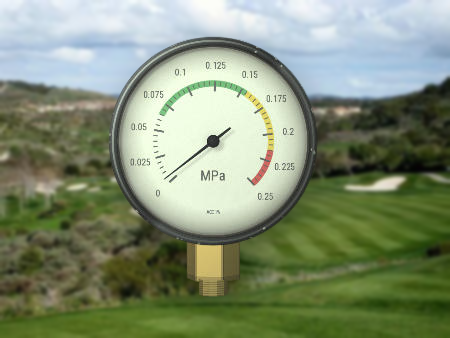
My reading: 0.005 MPa
